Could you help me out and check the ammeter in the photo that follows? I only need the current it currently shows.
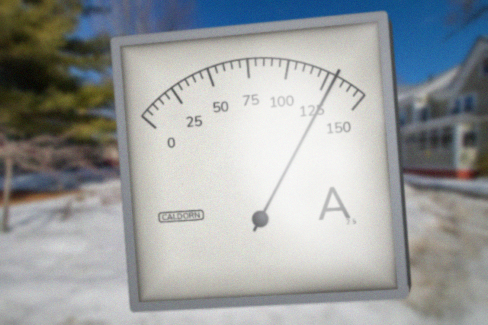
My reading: 130 A
